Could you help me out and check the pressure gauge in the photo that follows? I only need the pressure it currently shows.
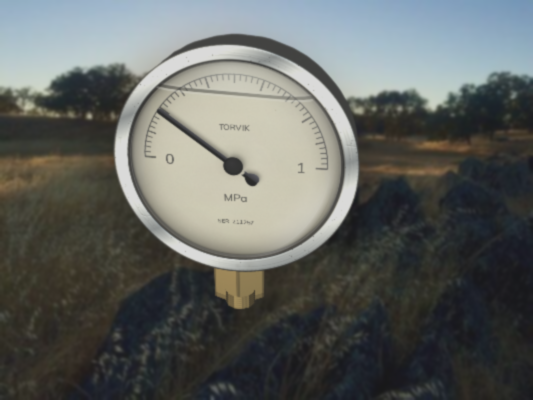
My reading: 0.2 MPa
